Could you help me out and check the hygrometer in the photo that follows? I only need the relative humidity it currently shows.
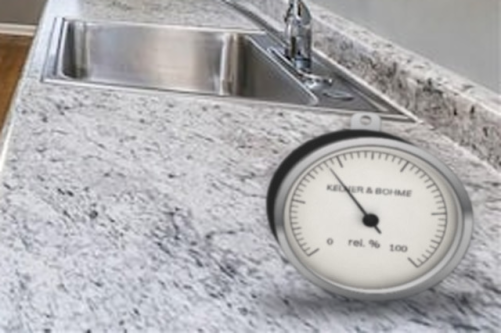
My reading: 36 %
